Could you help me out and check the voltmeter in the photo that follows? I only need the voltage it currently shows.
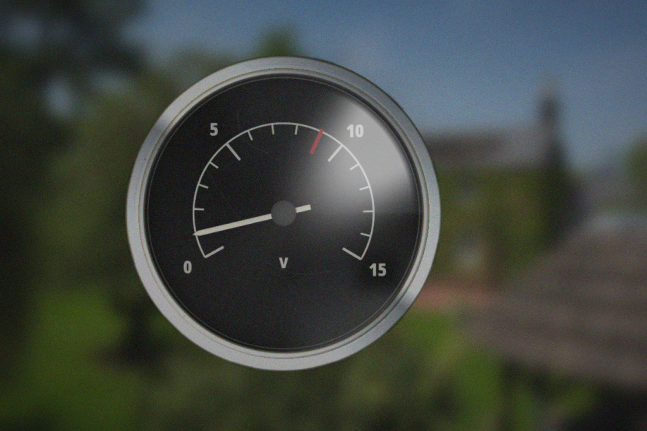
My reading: 1 V
